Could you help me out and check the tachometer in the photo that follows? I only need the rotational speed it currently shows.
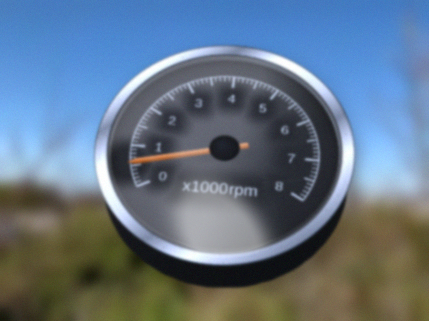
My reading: 500 rpm
